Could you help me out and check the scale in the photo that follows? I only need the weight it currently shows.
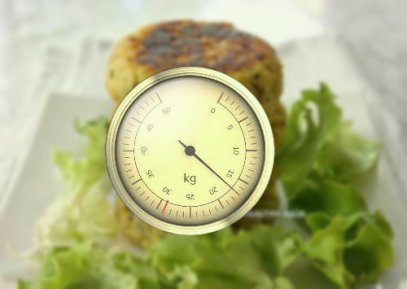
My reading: 17 kg
